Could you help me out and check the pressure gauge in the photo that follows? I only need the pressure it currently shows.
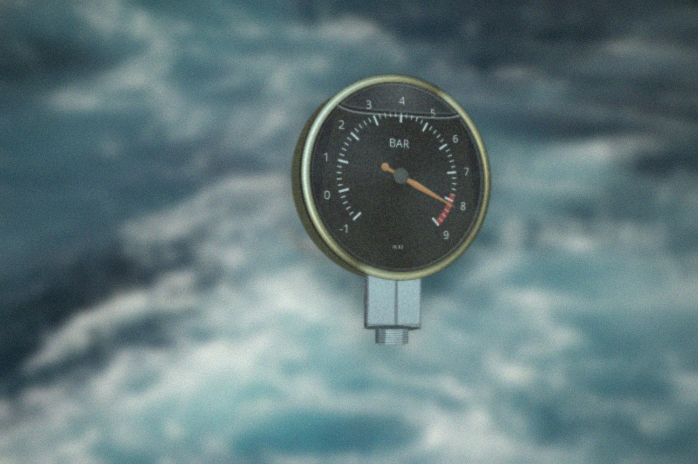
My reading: 8.2 bar
